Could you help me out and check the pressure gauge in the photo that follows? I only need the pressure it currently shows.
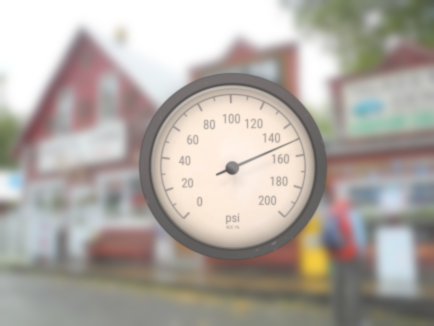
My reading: 150 psi
